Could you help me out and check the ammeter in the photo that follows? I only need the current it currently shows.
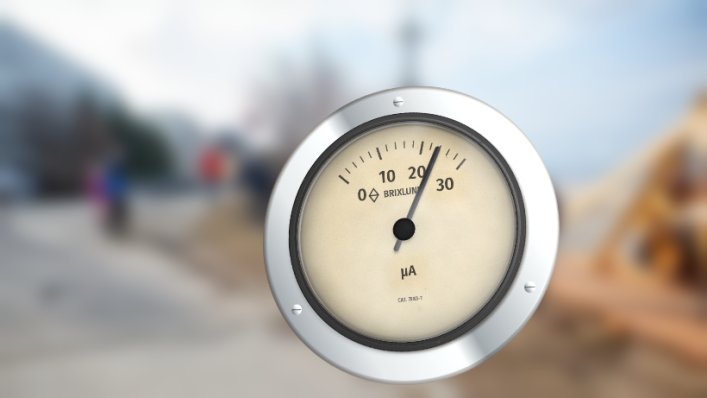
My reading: 24 µA
